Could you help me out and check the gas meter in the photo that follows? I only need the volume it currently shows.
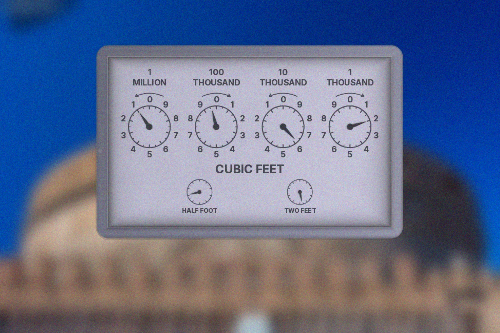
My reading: 96200 ft³
